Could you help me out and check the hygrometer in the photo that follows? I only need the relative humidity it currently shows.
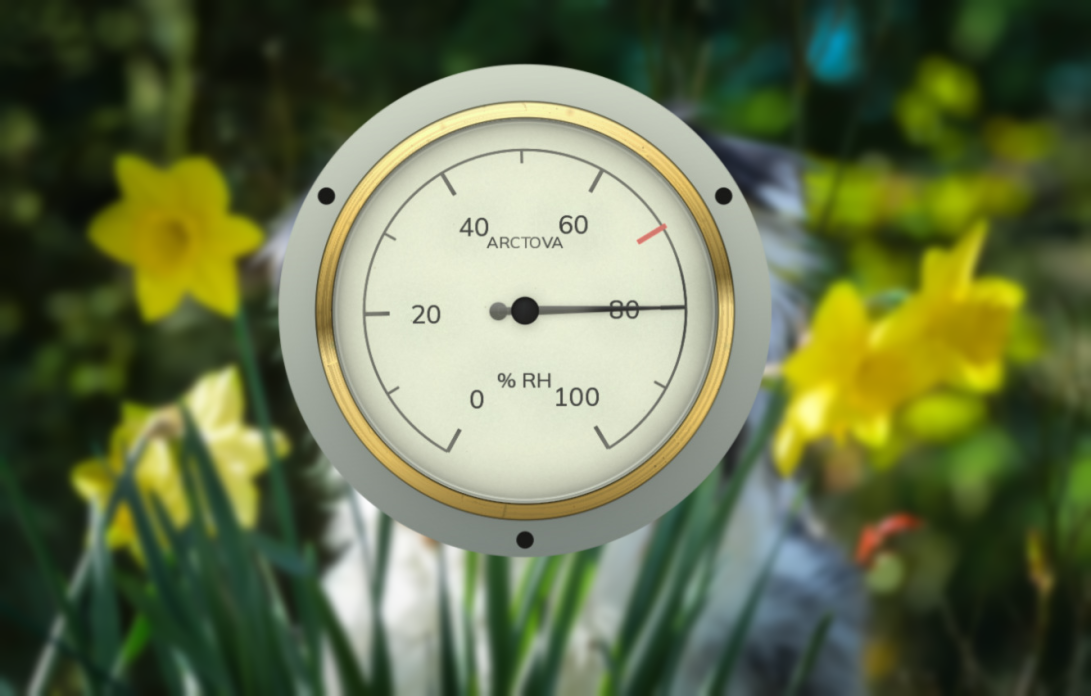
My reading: 80 %
